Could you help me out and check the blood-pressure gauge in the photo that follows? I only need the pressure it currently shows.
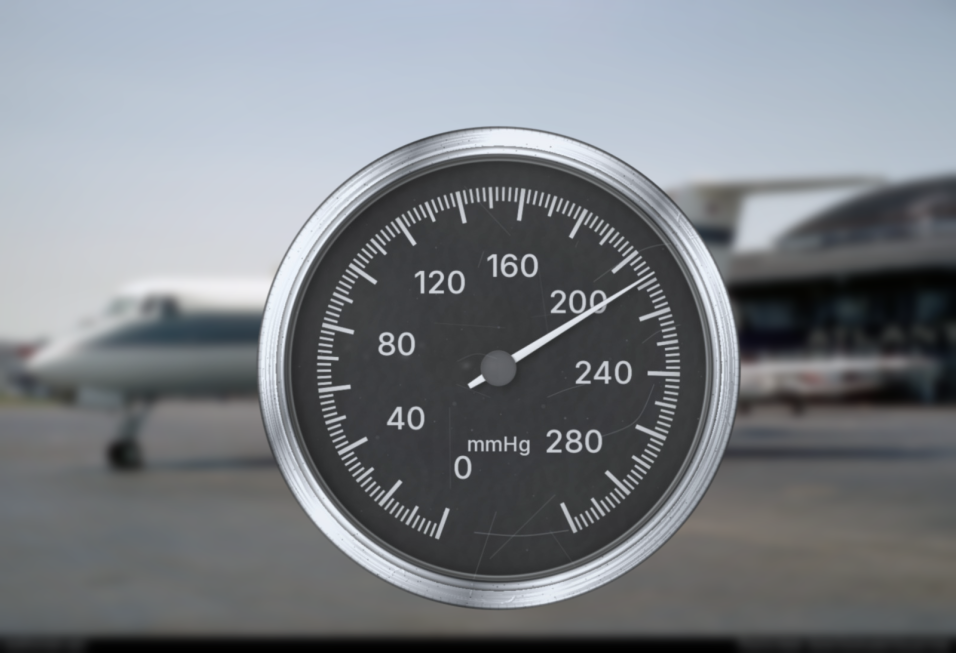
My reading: 208 mmHg
